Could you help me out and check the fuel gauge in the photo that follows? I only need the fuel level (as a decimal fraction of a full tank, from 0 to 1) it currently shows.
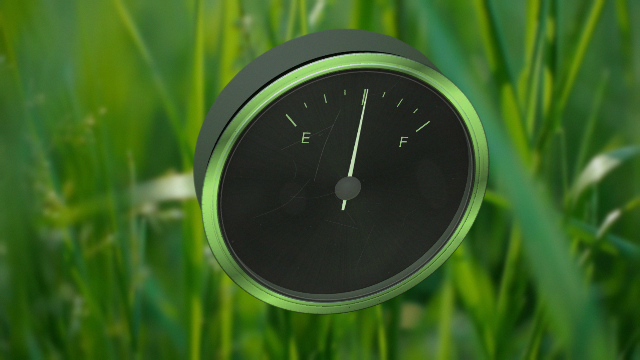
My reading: 0.5
